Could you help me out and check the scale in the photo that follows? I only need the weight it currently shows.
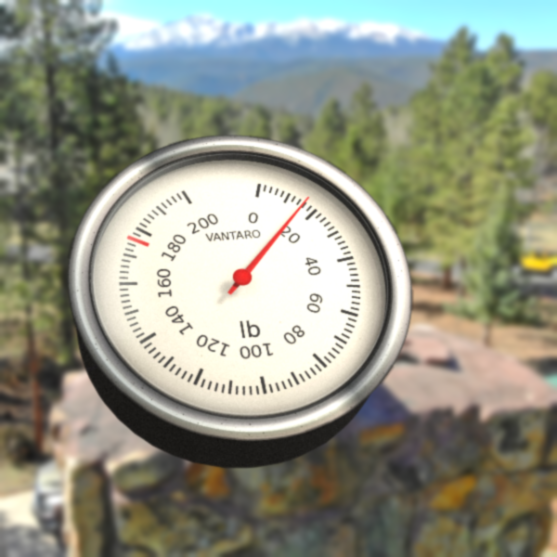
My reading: 16 lb
